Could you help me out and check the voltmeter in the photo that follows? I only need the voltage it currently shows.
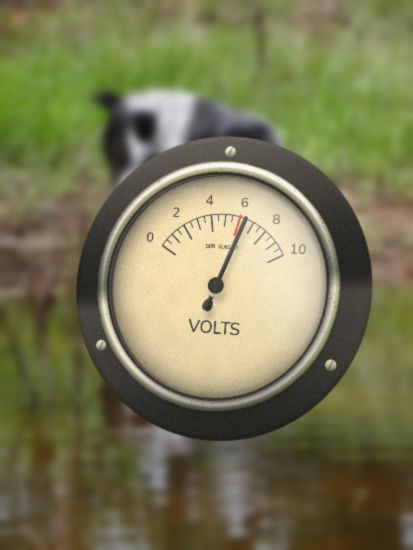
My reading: 6.5 V
